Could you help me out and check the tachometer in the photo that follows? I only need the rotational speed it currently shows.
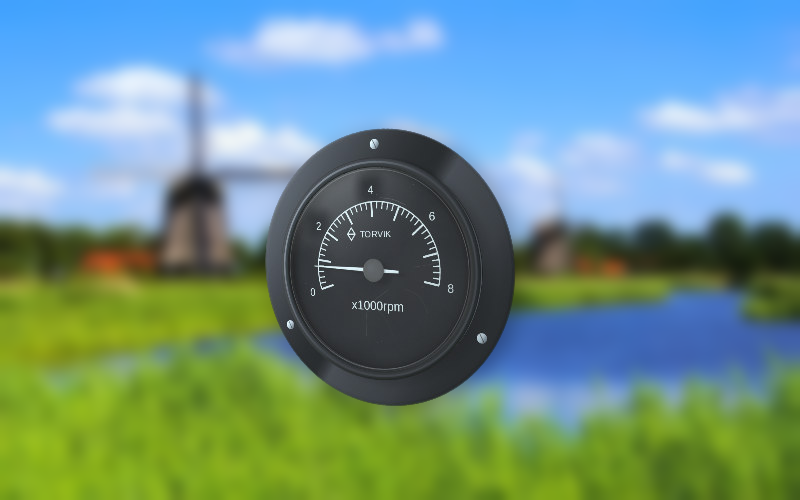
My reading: 800 rpm
